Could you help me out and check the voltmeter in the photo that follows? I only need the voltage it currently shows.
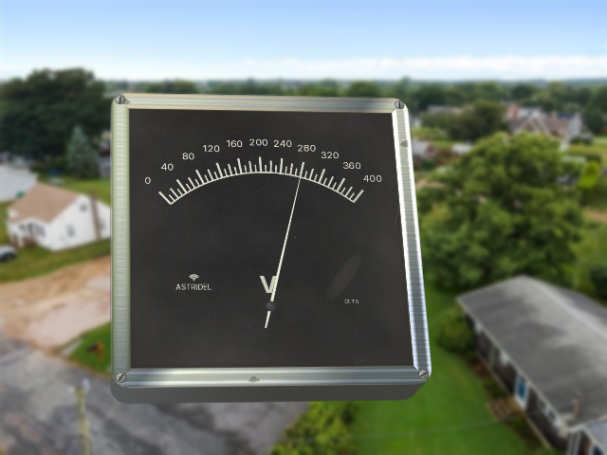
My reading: 280 V
